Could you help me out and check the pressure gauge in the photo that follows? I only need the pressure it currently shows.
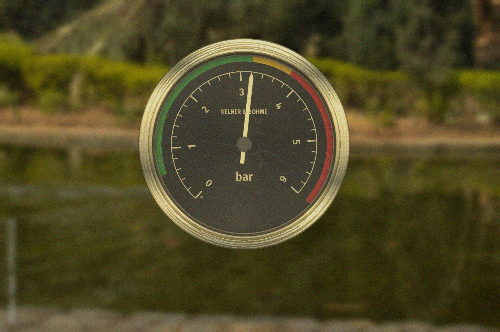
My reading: 3.2 bar
